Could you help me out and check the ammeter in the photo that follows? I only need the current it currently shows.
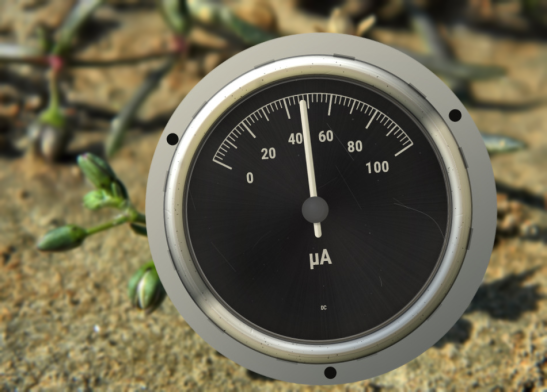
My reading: 48 µA
